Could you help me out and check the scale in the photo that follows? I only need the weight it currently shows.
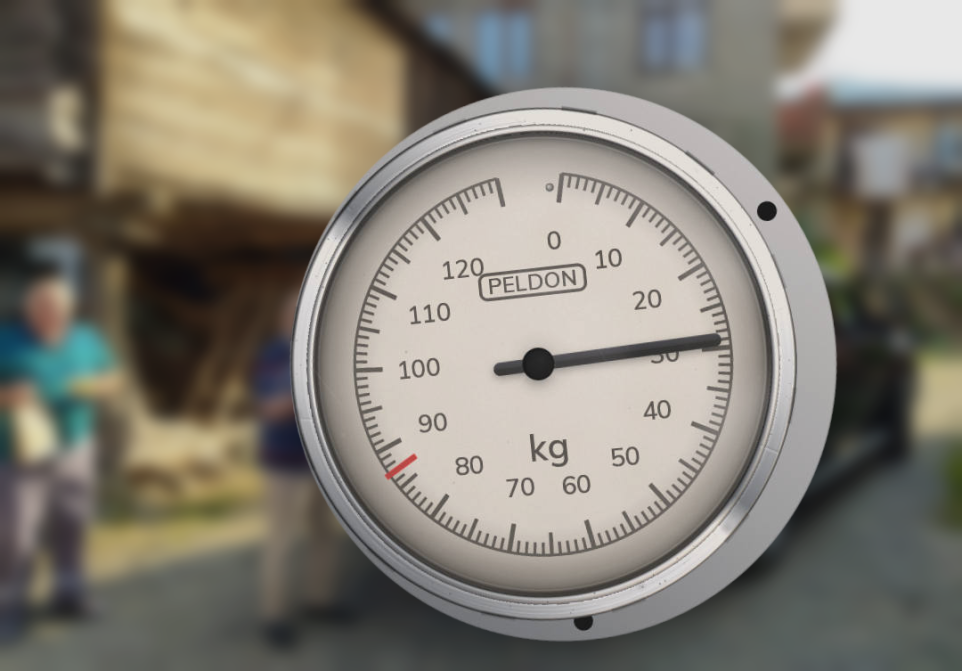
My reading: 29 kg
